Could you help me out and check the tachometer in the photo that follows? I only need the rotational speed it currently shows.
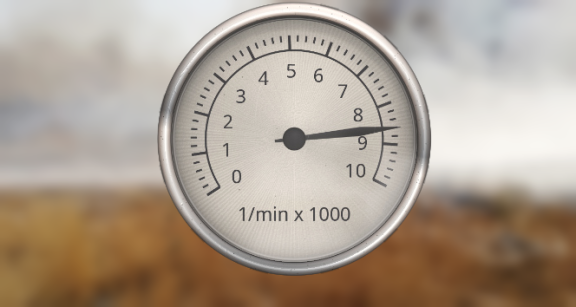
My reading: 8600 rpm
